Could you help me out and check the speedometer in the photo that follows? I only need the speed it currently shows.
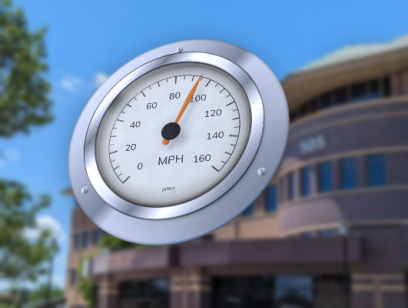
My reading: 95 mph
